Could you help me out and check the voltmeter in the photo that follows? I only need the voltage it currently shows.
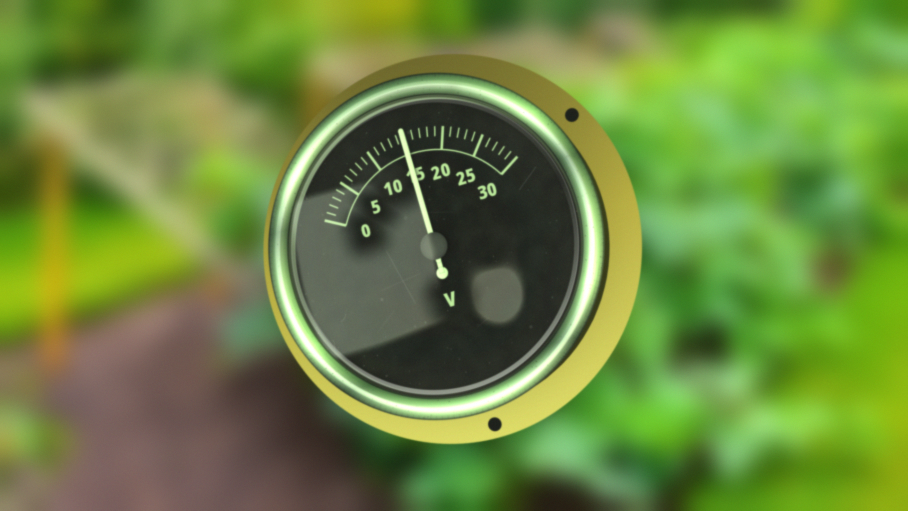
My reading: 15 V
